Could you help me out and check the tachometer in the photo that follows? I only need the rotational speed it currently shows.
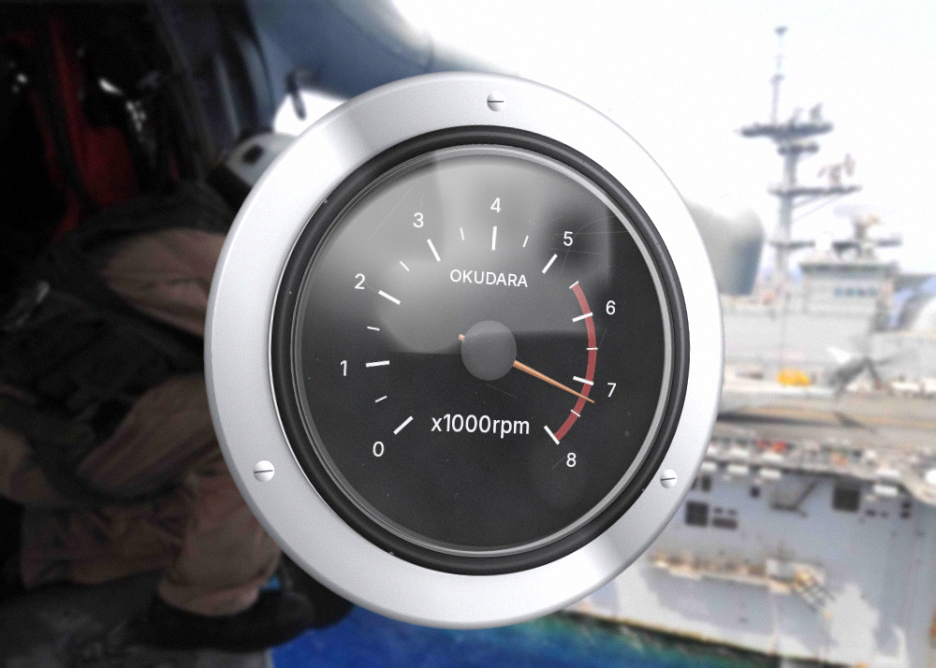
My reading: 7250 rpm
